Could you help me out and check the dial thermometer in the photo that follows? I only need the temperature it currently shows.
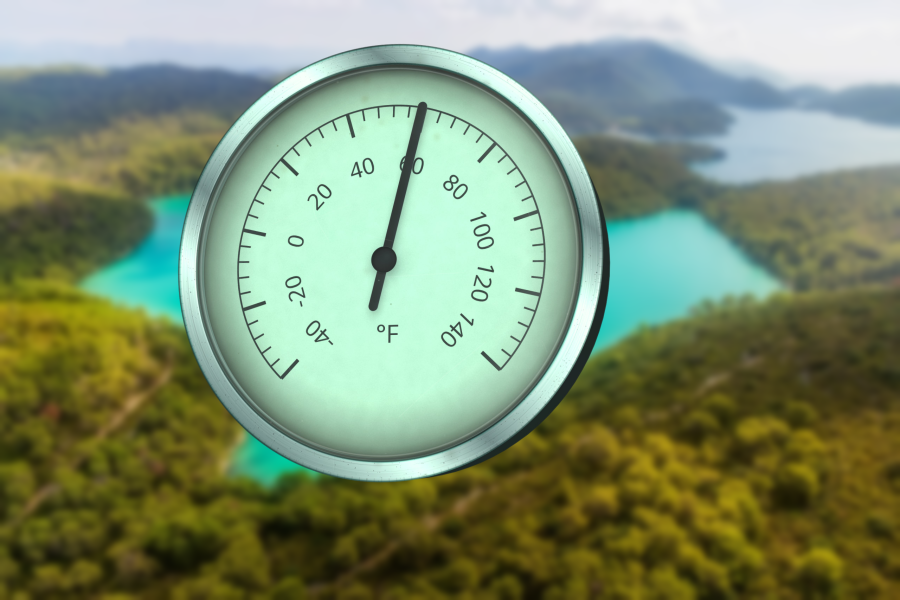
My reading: 60 °F
